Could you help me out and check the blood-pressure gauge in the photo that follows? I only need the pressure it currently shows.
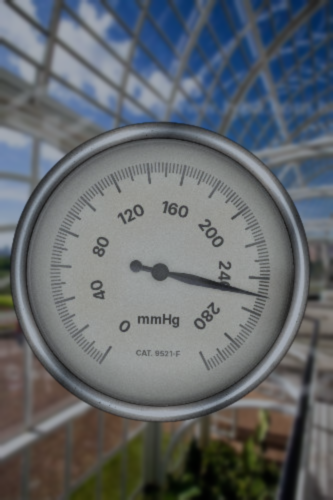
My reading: 250 mmHg
